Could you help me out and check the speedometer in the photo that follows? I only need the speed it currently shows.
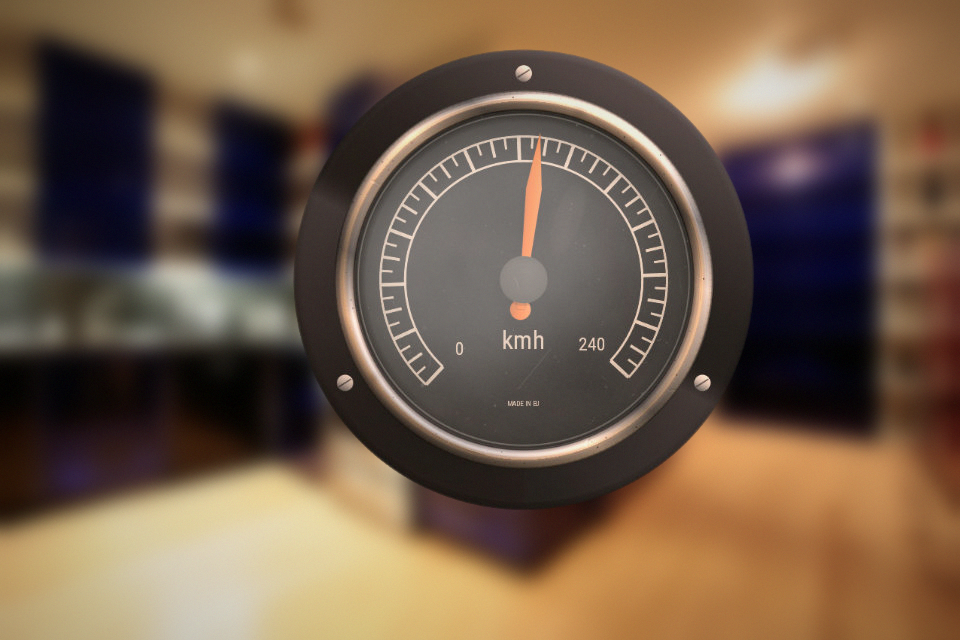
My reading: 127.5 km/h
